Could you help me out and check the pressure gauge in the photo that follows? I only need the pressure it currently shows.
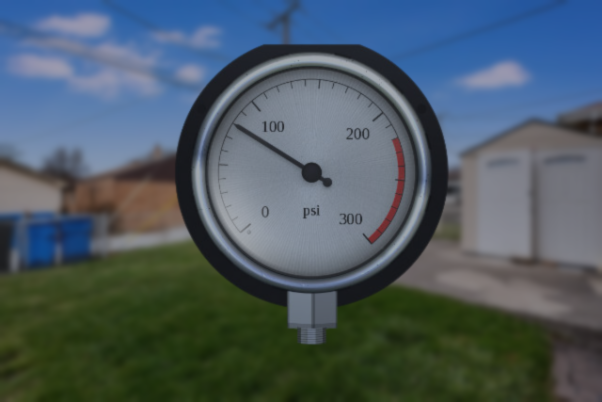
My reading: 80 psi
